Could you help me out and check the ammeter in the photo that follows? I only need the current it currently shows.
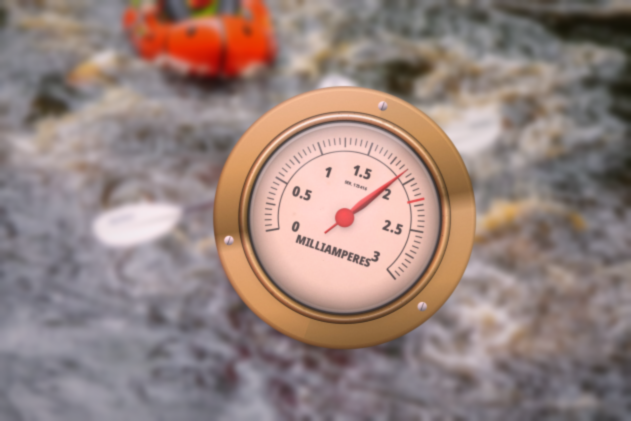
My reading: 1.9 mA
